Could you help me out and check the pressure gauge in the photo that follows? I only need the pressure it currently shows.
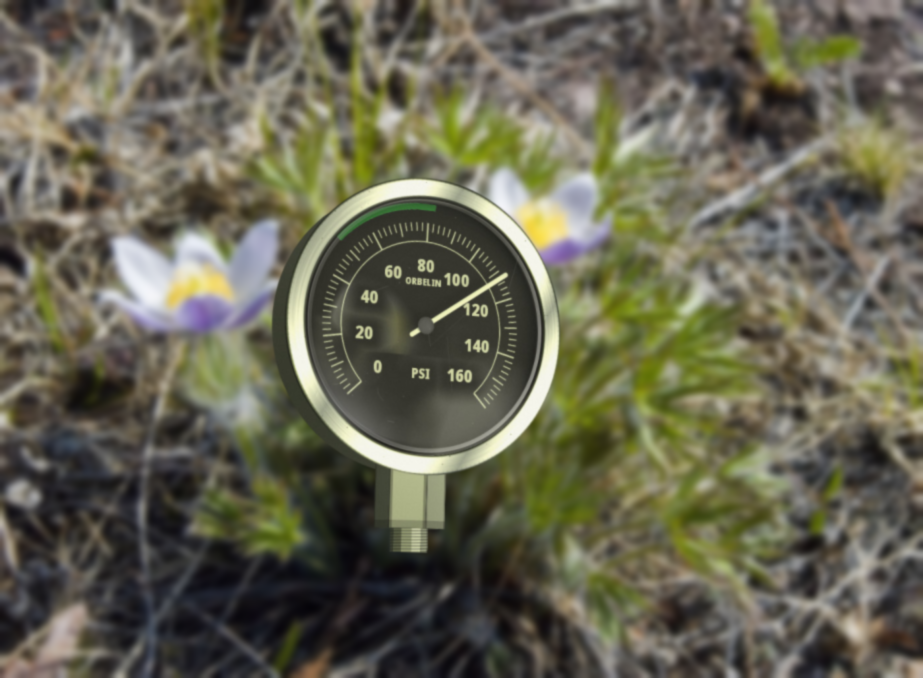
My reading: 112 psi
